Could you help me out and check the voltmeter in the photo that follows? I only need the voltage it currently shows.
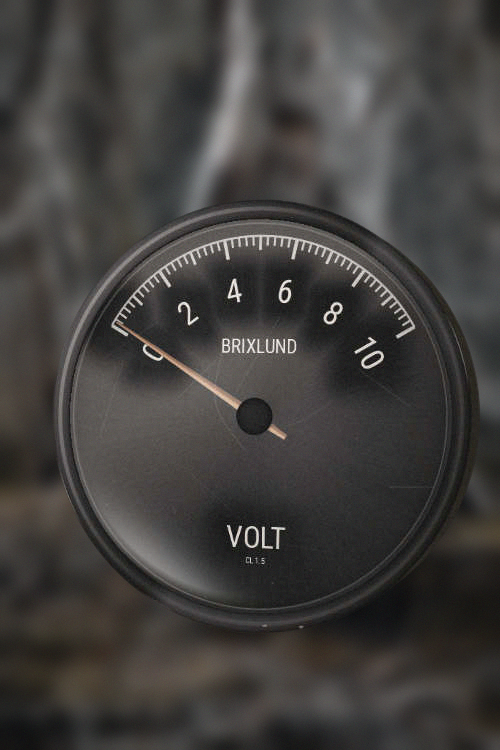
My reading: 0.2 V
